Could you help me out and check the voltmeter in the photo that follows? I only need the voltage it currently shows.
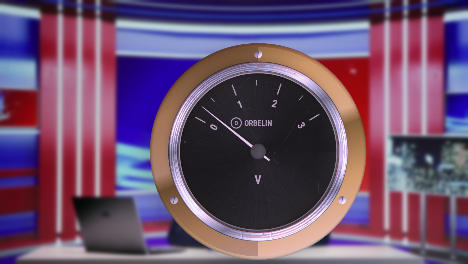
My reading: 0.25 V
